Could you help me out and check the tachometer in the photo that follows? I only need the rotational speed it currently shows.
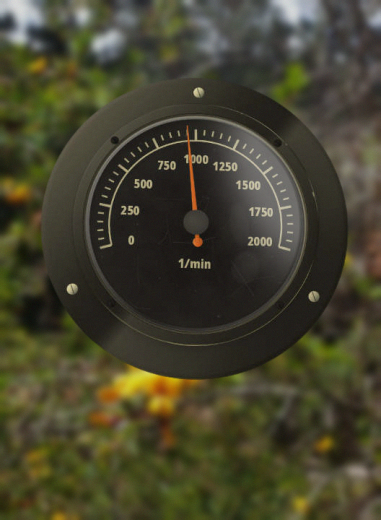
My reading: 950 rpm
